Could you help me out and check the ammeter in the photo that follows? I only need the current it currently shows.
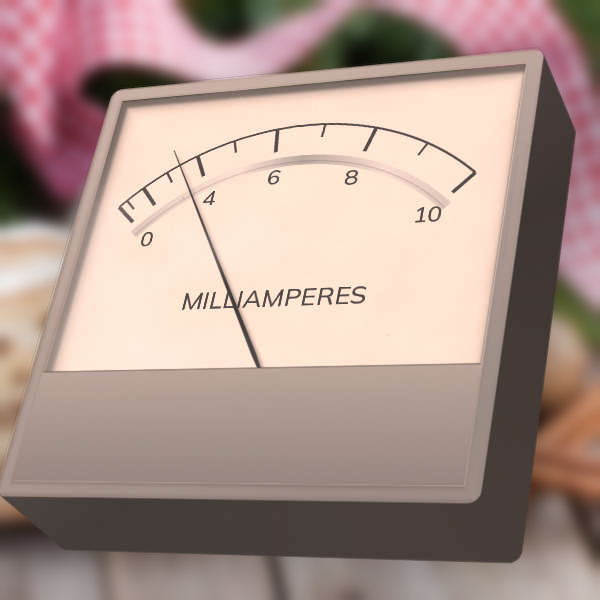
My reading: 3.5 mA
